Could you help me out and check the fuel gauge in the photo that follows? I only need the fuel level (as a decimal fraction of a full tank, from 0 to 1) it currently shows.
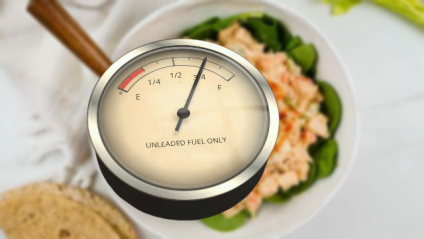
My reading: 0.75
